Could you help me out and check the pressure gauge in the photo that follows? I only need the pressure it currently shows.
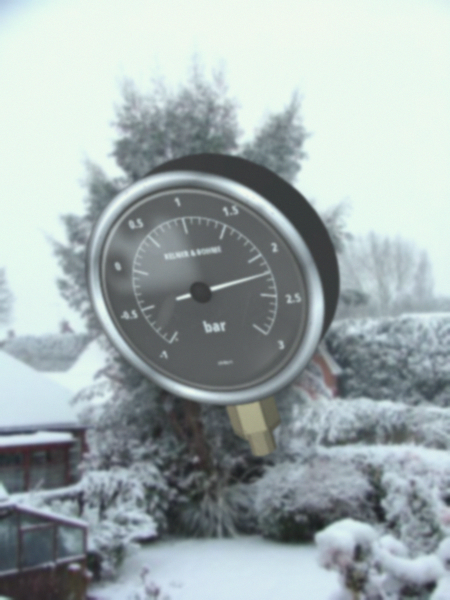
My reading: 2.2 bar
